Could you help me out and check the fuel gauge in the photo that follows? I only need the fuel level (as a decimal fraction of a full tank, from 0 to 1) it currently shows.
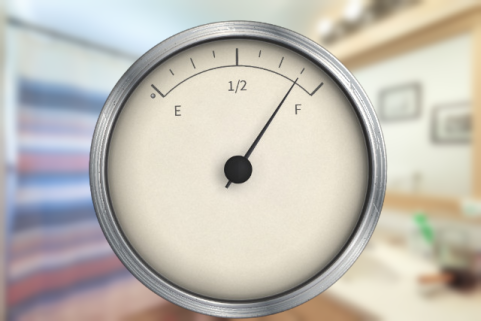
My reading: 0.875
